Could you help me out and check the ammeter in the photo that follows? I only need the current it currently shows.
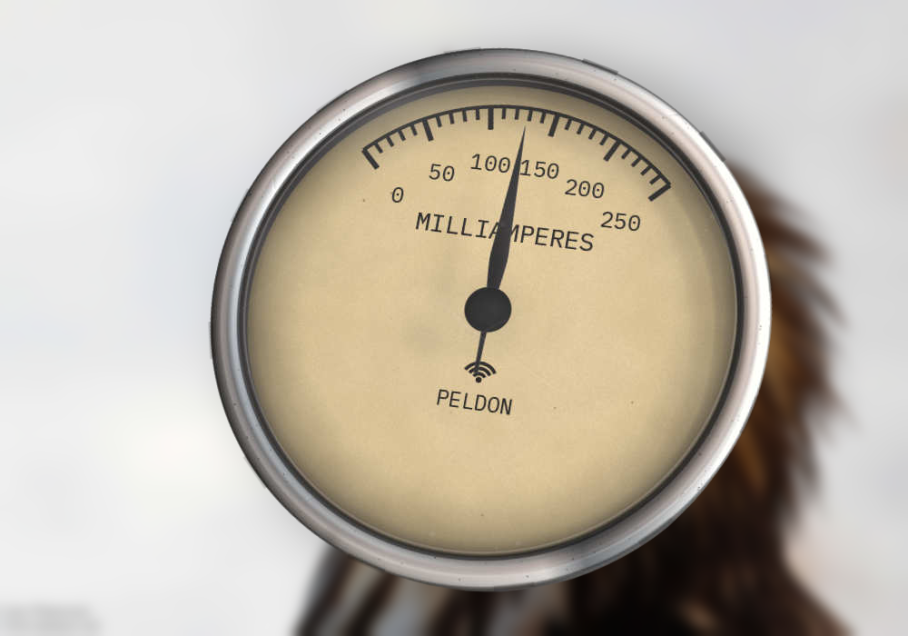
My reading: 130 mA
